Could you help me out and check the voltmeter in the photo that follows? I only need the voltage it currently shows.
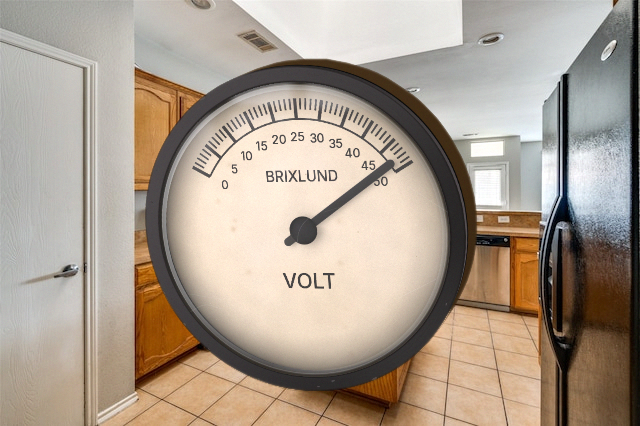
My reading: 48 V
